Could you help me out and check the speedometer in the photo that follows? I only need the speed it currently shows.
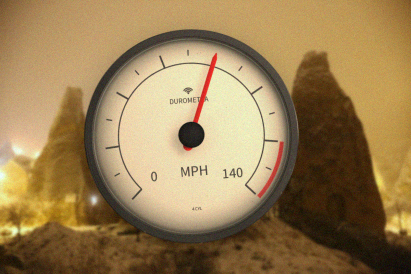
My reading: 80 mph
